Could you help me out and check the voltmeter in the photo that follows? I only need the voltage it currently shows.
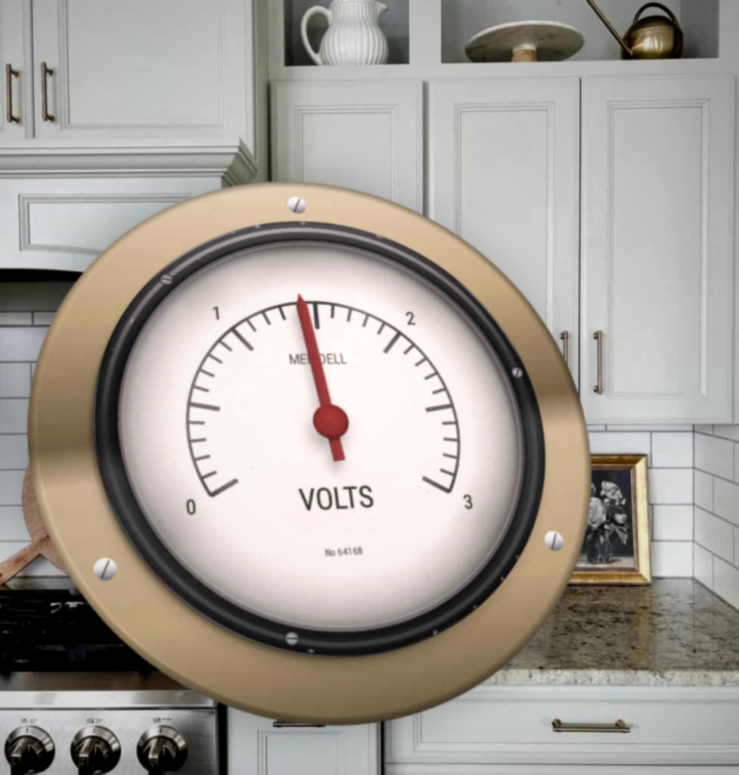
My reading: 1.4 V
